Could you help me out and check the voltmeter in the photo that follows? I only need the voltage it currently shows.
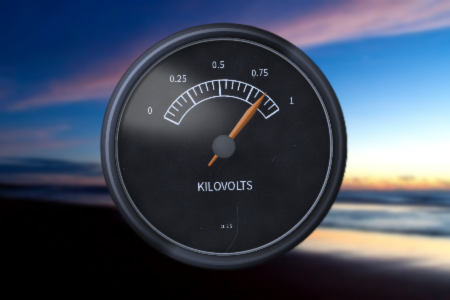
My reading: 0.85 kV
